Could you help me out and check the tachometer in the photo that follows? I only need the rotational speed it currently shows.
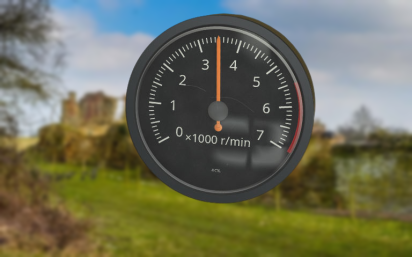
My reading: 3500 rpm
